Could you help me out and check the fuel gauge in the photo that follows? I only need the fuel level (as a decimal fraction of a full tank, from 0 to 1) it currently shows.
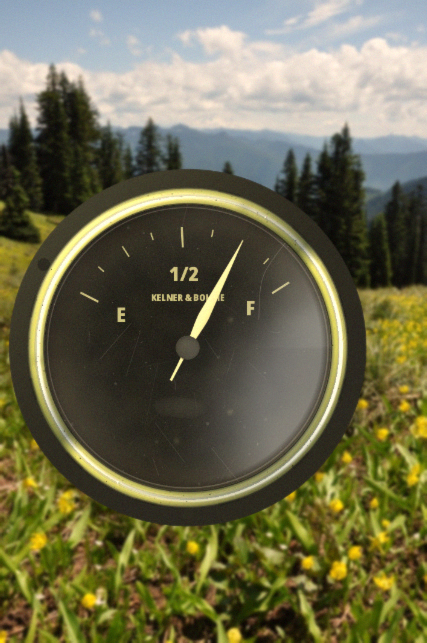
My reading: 0.75
